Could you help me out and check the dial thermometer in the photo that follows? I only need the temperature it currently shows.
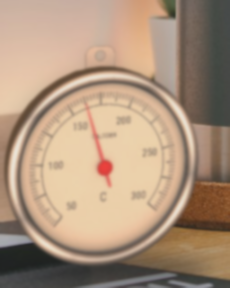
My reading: 162.5 °C
